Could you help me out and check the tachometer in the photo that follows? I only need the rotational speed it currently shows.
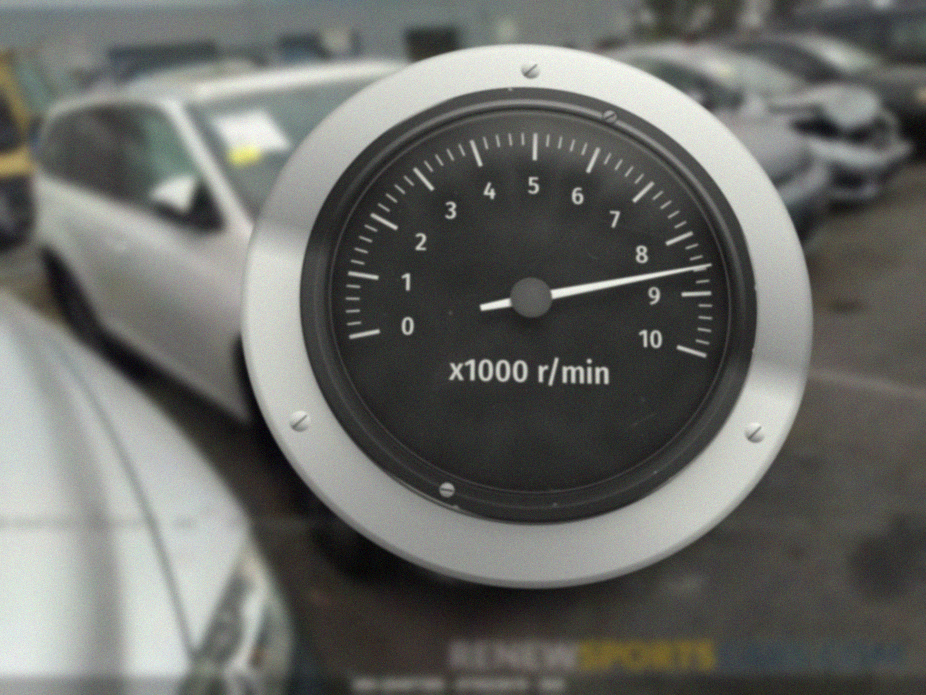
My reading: 8600 rpm
